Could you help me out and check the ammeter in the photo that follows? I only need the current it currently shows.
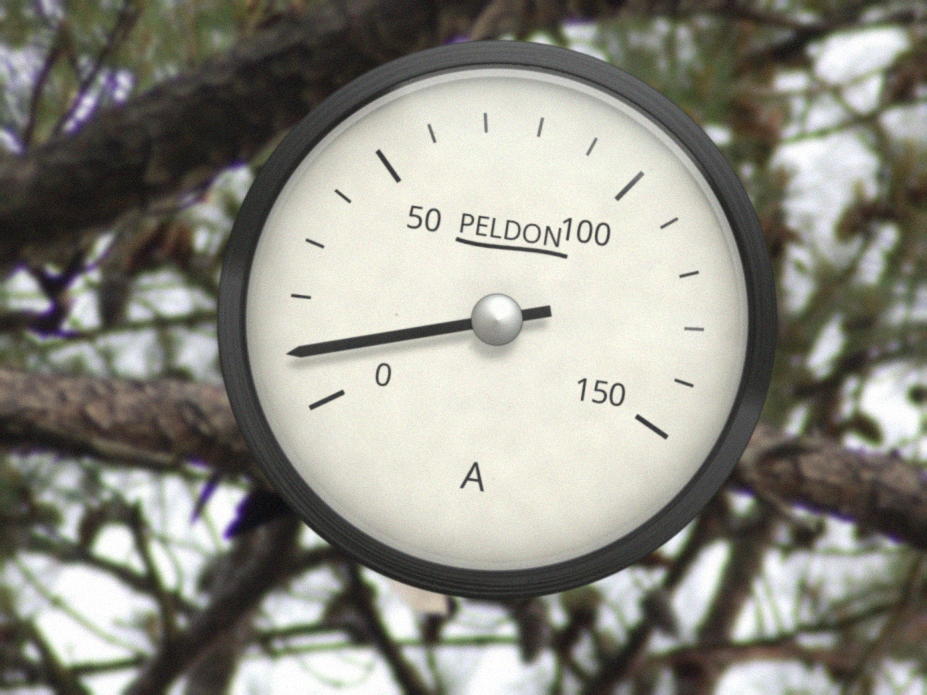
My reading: 10 A
